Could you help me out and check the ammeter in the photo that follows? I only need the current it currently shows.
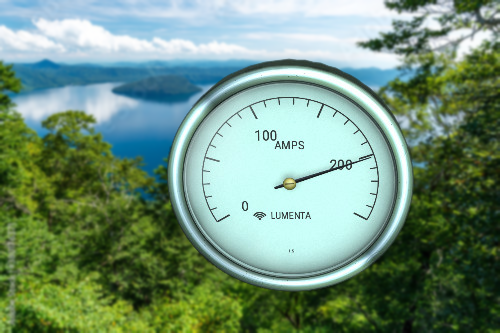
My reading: 200 A
